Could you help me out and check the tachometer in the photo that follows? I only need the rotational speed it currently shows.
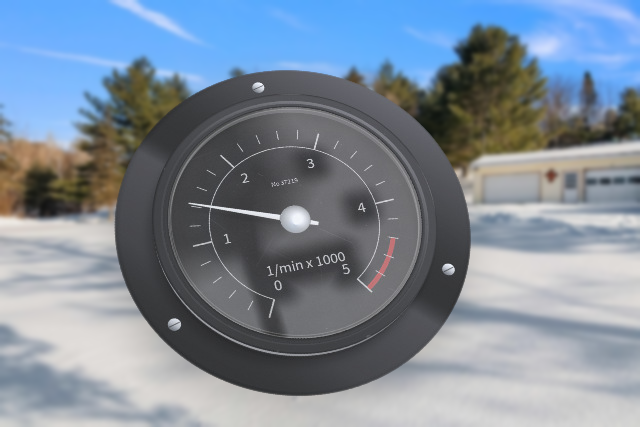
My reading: 1400 rpm
